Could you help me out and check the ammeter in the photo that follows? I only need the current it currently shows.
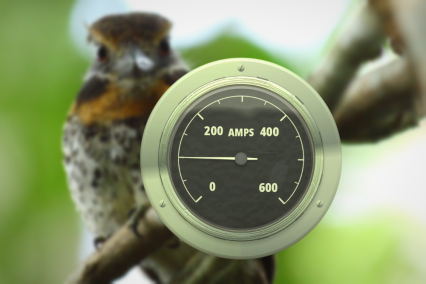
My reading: 100 A
